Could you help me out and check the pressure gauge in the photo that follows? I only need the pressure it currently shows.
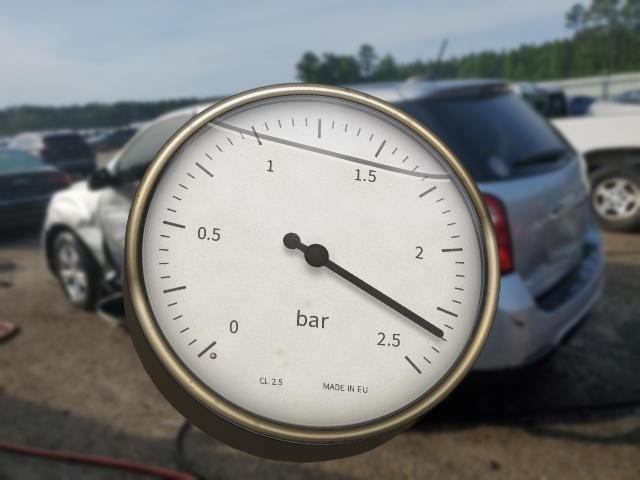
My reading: 2.35 bar
